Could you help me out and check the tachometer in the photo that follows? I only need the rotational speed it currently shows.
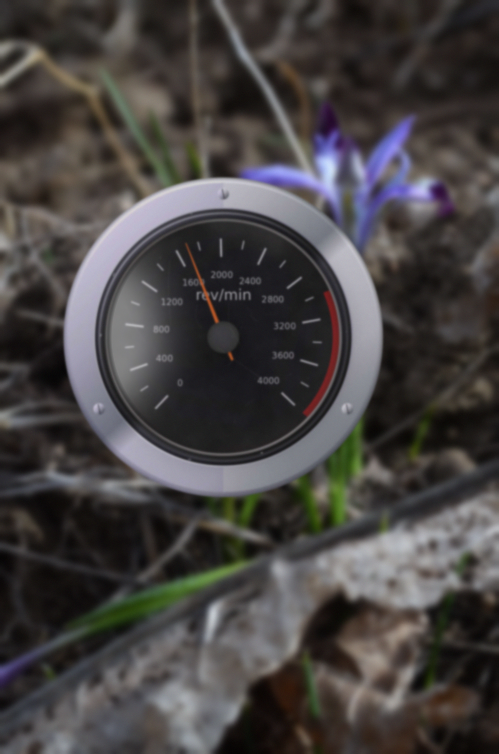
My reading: 1700 rpm
